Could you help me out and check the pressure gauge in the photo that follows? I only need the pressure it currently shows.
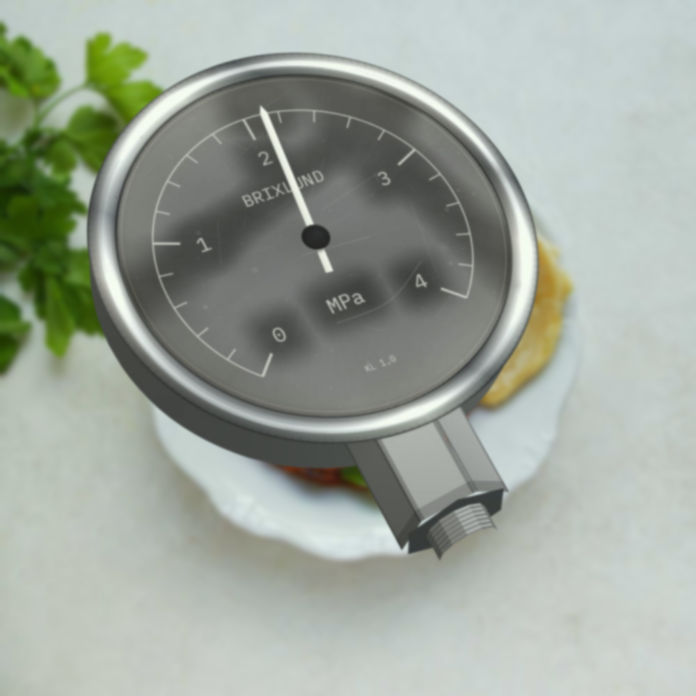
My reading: 2.1 MPa
